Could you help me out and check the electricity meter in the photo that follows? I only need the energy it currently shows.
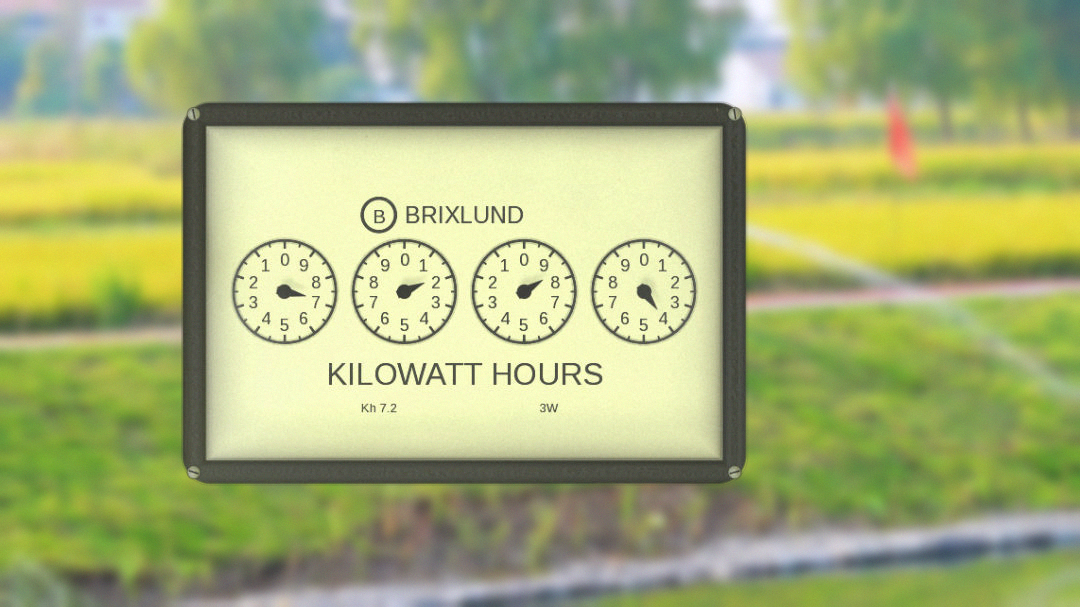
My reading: 7184 kWh
